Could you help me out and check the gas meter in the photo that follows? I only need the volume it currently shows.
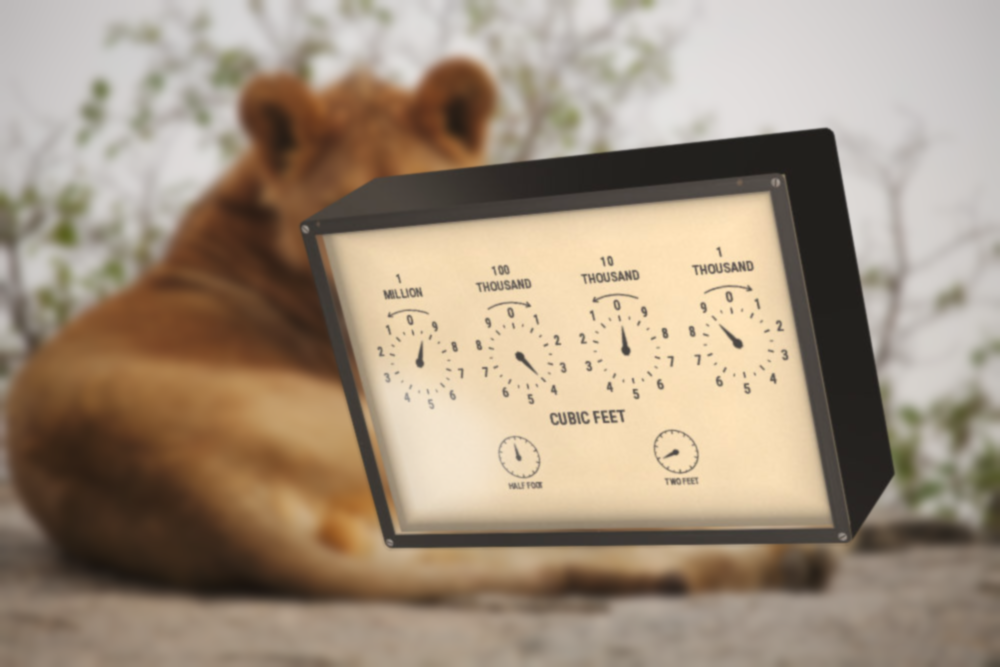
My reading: 939900 ft³
